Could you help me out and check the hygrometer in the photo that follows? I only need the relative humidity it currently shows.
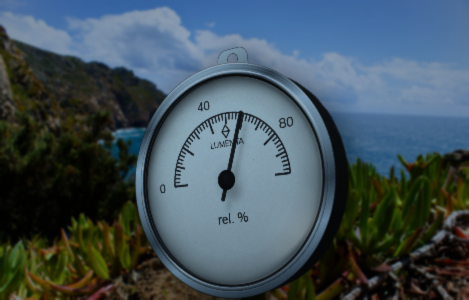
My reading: 60 %
